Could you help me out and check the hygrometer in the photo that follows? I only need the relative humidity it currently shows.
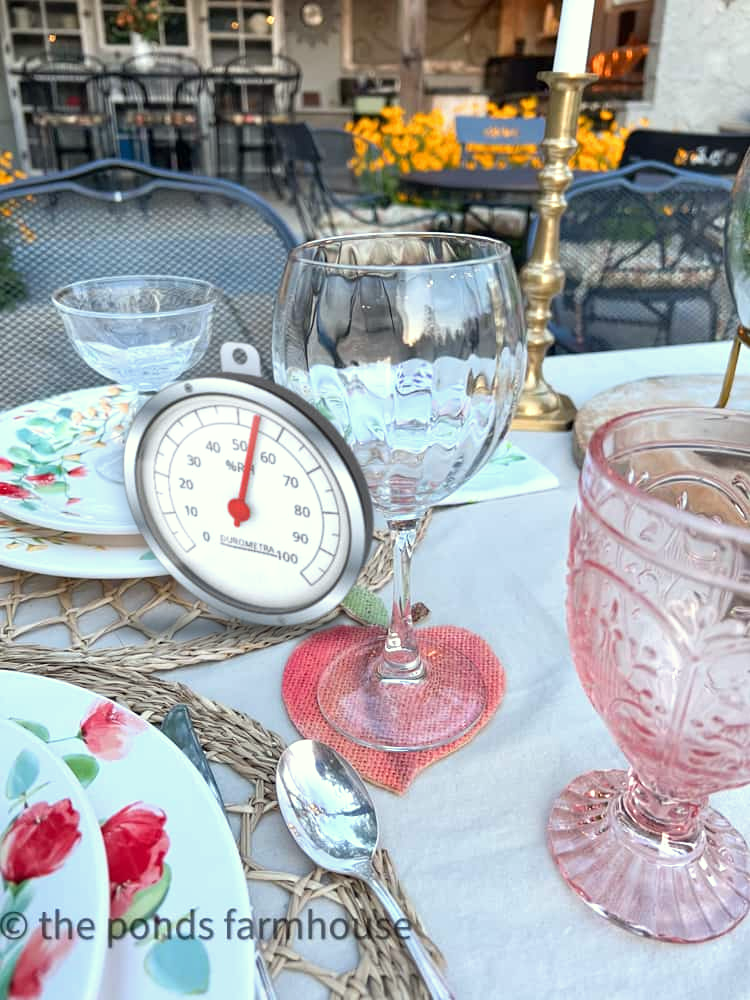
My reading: 55 %
